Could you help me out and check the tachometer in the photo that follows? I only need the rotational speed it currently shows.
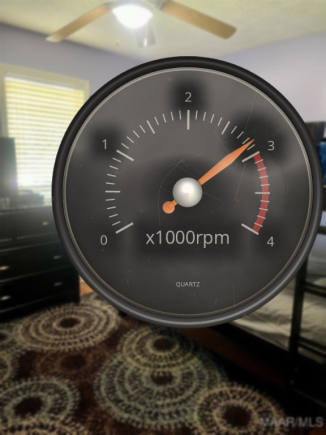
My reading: 2850 rpm
